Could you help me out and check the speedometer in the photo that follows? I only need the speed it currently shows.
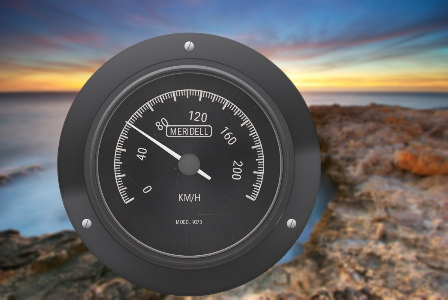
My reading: 60 km/h
